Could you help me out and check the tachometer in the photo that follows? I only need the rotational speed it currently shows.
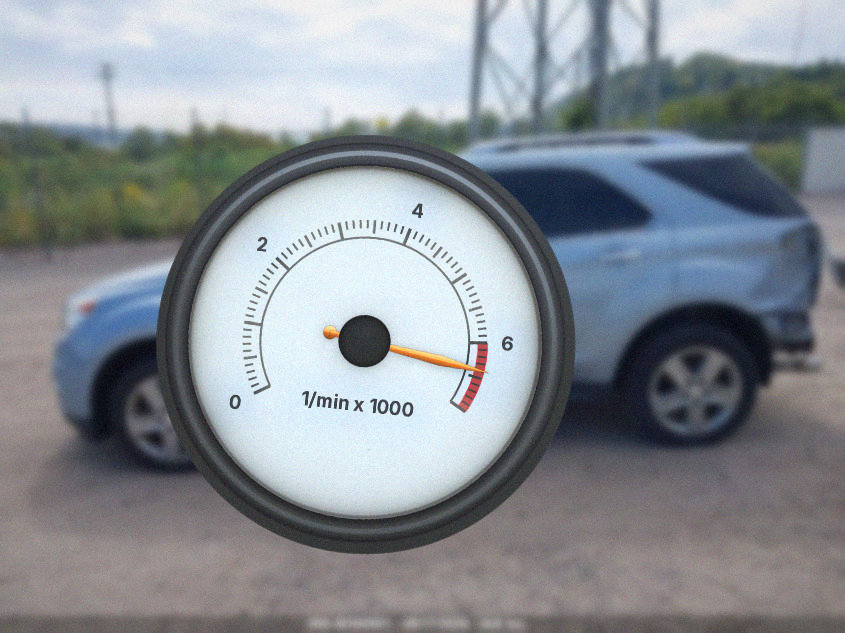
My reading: 6400 rpm
